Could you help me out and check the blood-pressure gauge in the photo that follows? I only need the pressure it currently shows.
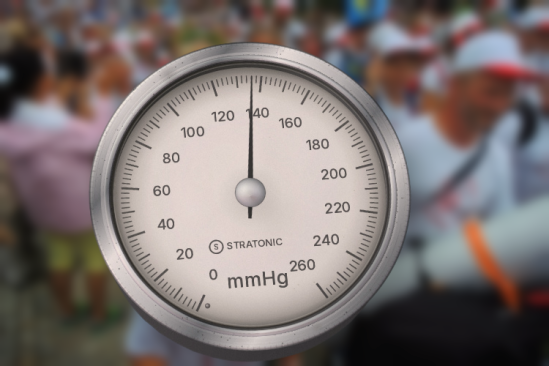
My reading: 136 mmHg
